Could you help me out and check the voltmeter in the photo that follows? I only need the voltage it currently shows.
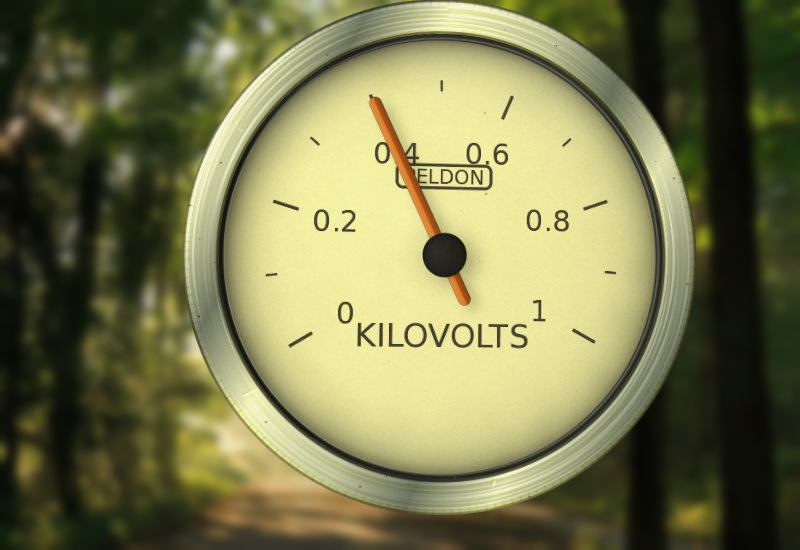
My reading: 0.4 kV
